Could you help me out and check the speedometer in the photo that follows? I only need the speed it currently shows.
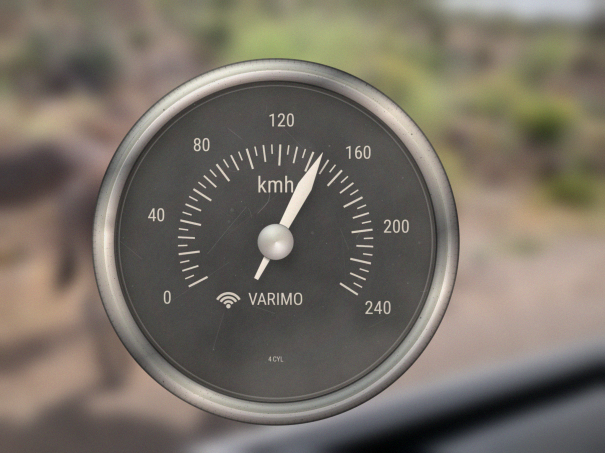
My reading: 145 km/h
